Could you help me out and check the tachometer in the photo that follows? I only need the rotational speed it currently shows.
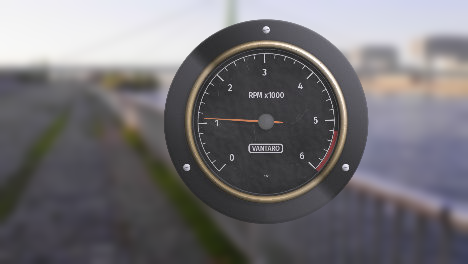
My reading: 1100 rpm
